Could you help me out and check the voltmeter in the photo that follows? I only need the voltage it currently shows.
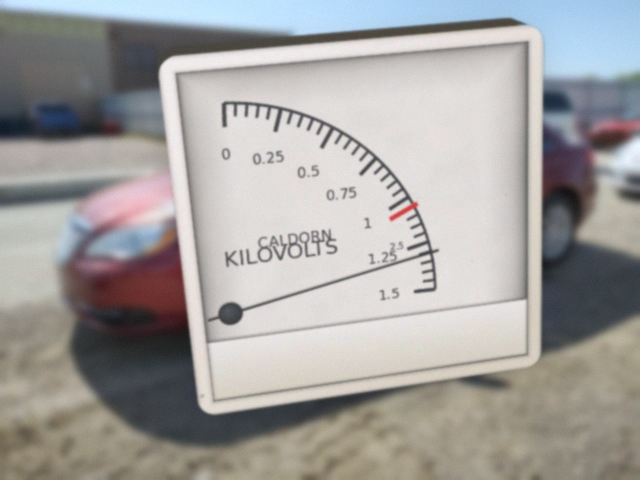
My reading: 1.3 kV
